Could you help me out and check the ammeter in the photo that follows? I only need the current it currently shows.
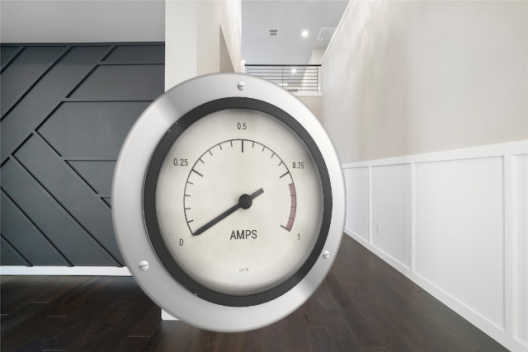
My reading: 0 A
